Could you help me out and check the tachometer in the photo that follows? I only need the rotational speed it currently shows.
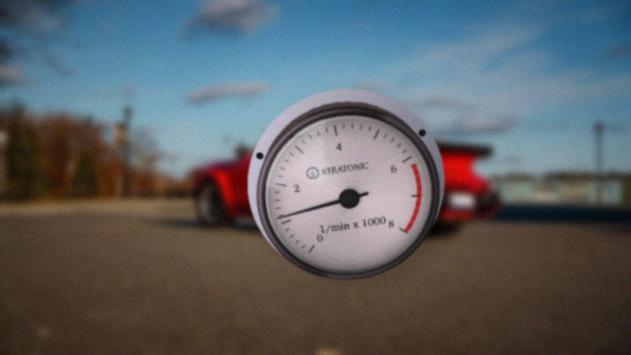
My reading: 1200 rpm
